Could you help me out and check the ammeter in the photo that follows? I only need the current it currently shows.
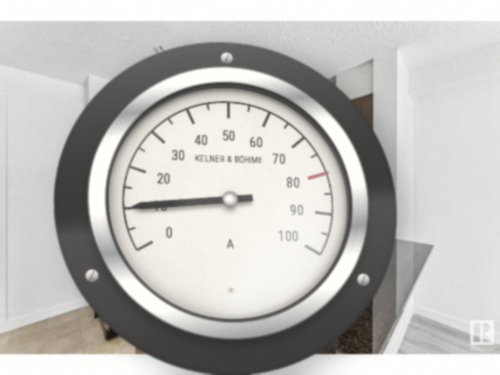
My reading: 10 A
